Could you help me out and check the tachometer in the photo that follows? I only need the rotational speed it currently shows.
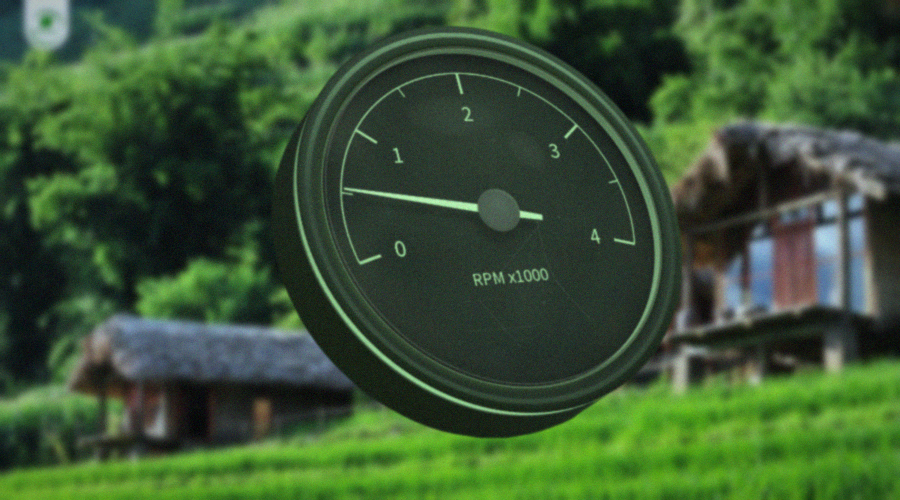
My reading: 500 rpm
